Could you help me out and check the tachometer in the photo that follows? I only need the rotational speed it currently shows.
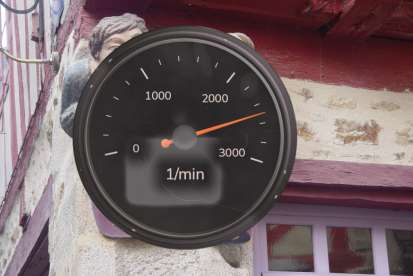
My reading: 2500 rpm
